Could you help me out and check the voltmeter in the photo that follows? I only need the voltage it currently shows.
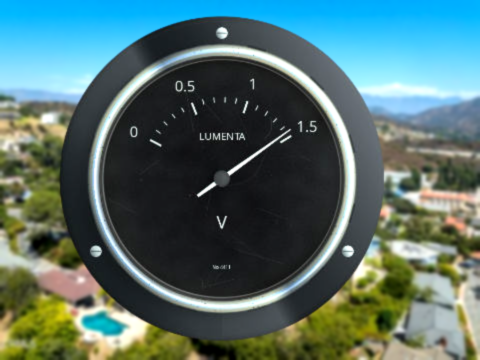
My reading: 1.45 V
